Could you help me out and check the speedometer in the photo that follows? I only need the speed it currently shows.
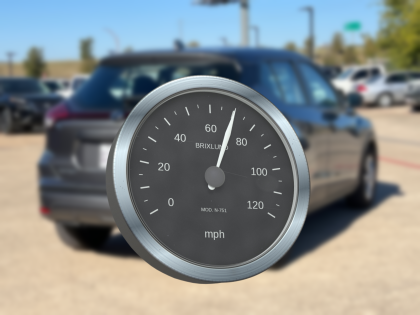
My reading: 70 mph
